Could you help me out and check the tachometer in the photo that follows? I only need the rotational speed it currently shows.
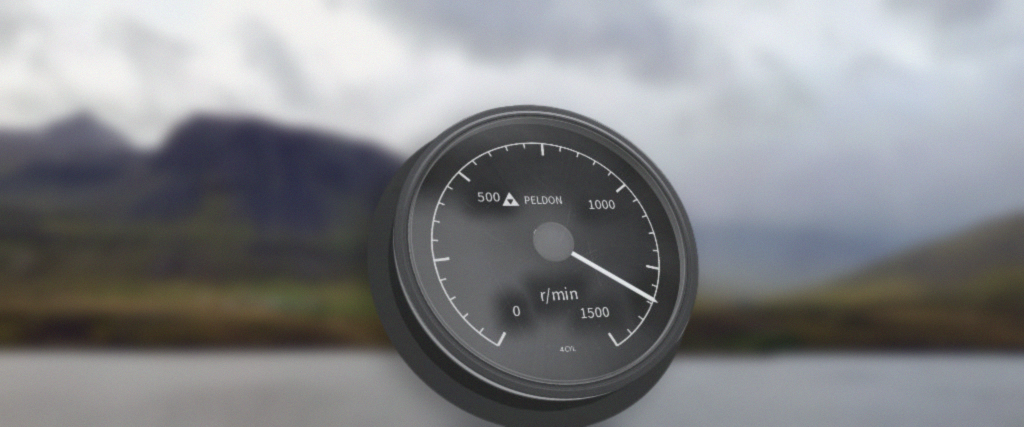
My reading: 1350 rpm
